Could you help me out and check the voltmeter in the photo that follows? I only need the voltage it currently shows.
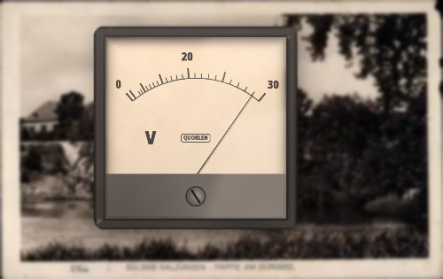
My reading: 29 V
